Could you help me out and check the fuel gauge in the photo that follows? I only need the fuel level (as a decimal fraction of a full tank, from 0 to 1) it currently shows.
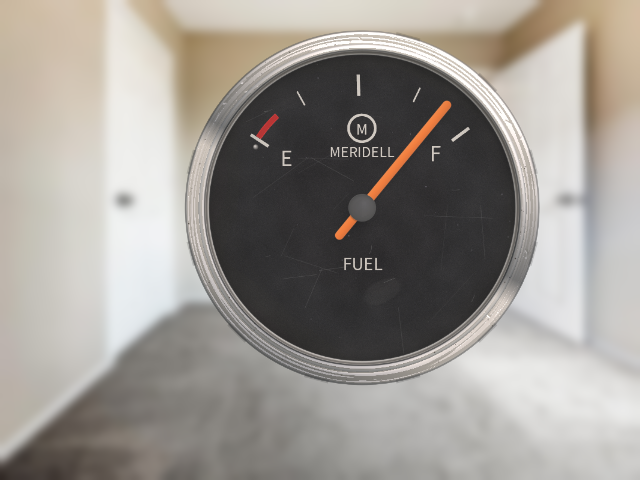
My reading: 0.875
